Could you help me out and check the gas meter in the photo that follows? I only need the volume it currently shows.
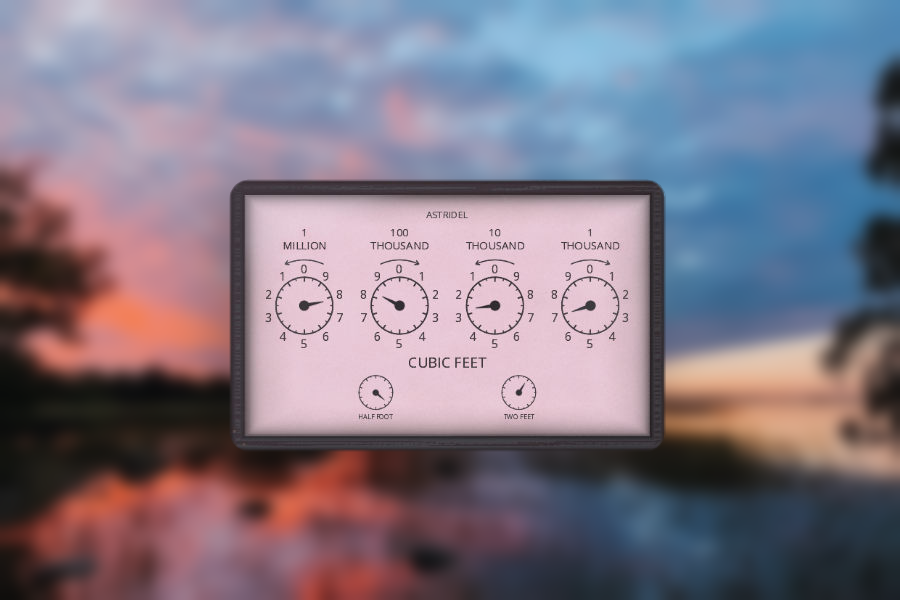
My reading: 782700 ft³
